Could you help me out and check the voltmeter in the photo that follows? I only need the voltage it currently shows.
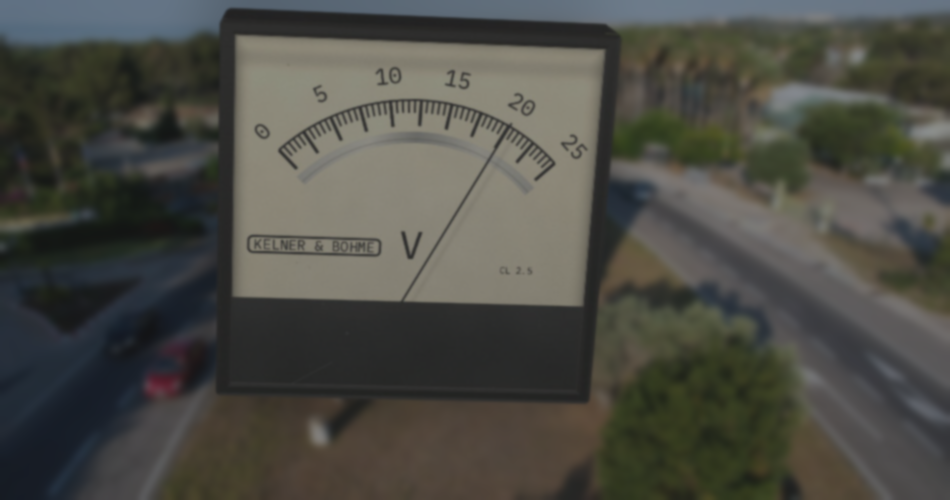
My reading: 20 V
